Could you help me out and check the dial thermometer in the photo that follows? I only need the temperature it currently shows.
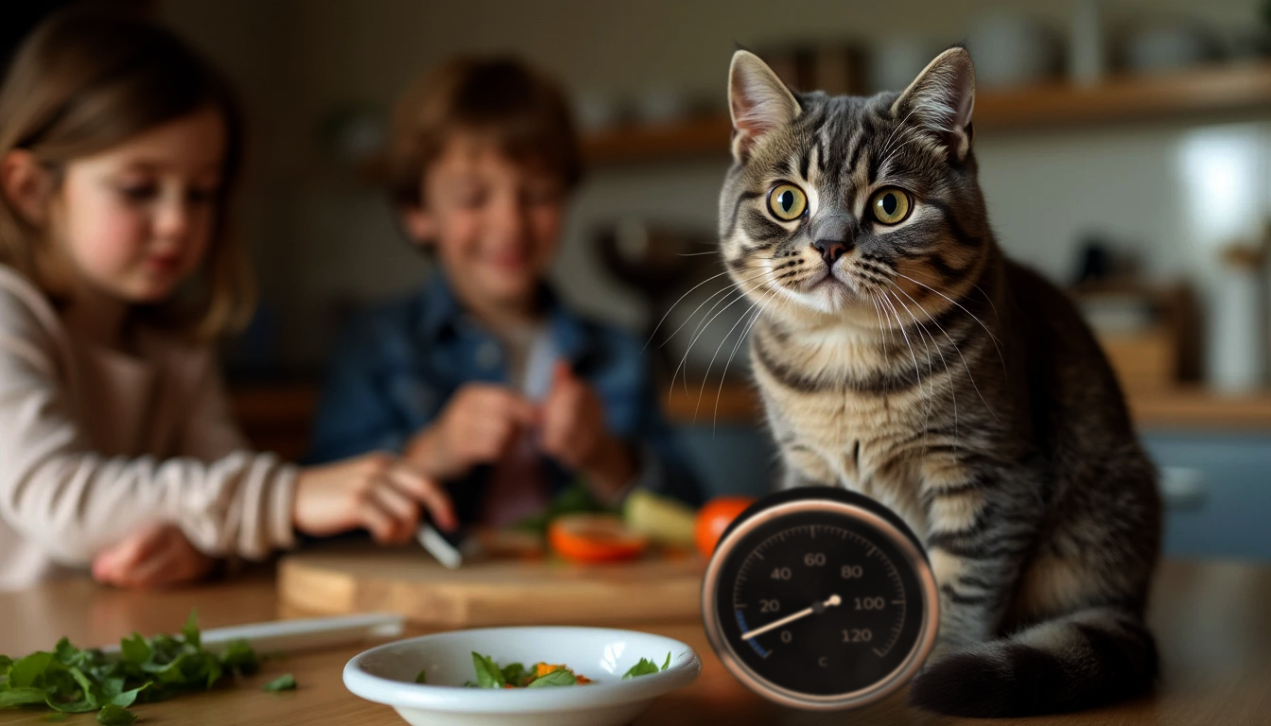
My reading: 10 °C
